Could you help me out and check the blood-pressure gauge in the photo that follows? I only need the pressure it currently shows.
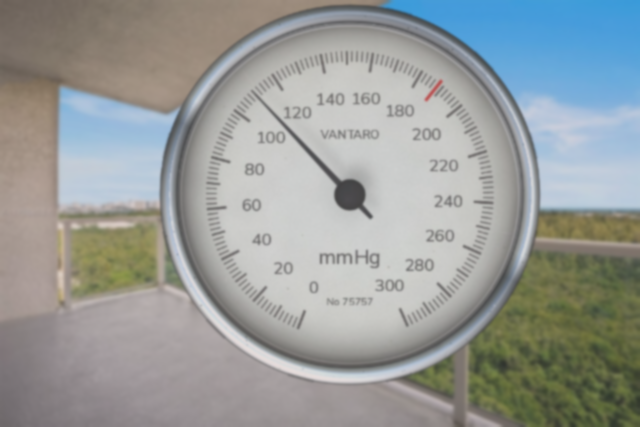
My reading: 110 mmHg
